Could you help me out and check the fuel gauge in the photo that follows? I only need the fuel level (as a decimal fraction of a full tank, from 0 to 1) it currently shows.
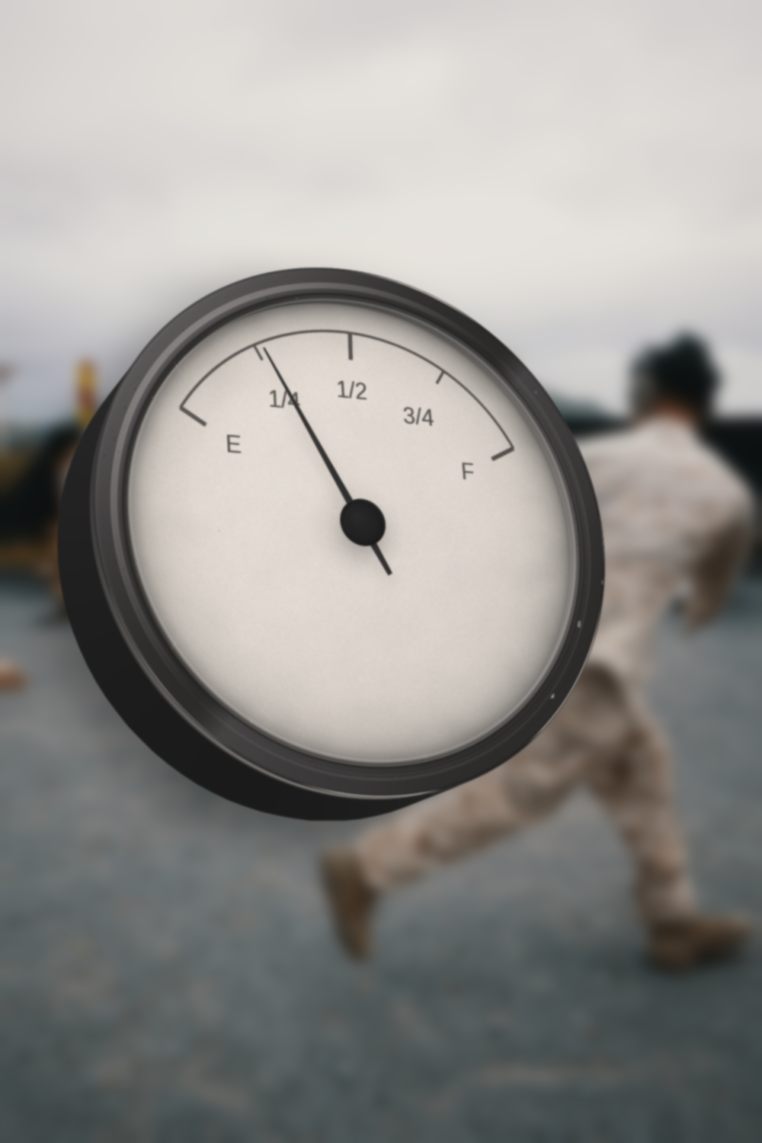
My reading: 0.25
